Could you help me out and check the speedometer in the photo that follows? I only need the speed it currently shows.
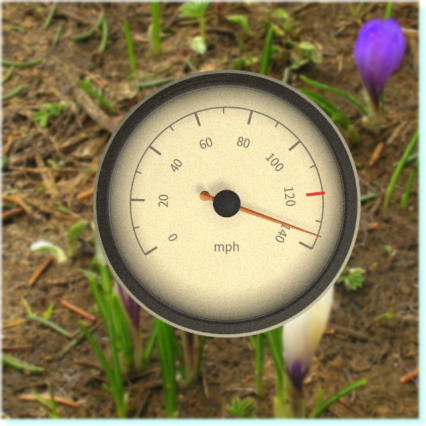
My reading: 135 mph
